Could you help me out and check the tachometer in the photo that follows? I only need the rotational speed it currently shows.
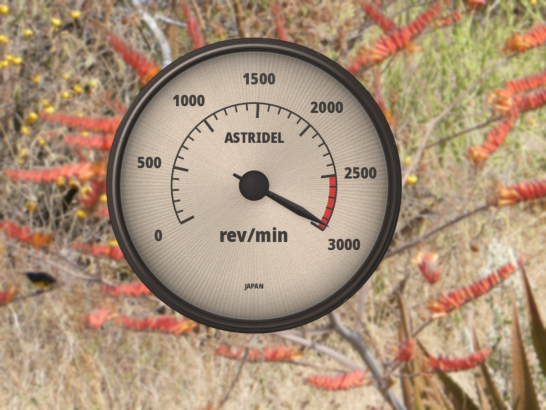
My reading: 2950 rpm
